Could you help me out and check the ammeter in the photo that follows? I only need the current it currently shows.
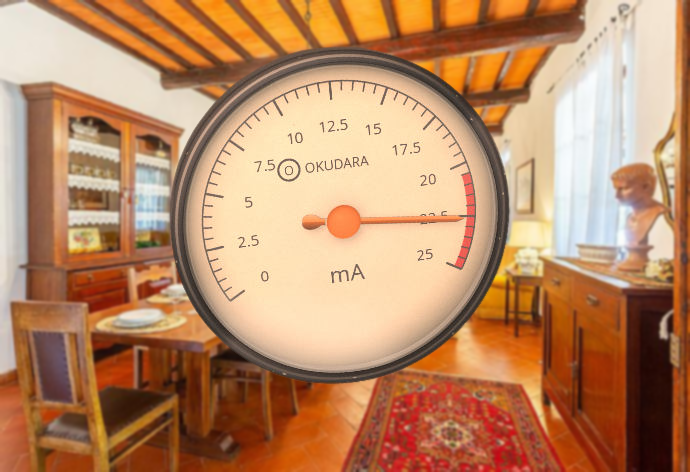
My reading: 22.5 mA
